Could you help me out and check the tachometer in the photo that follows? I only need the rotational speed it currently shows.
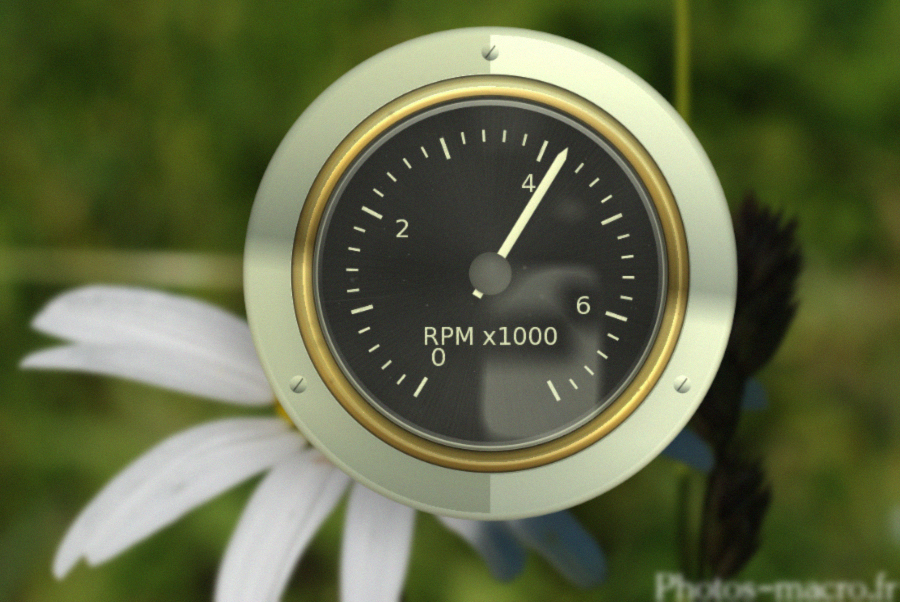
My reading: 4200 rpm
